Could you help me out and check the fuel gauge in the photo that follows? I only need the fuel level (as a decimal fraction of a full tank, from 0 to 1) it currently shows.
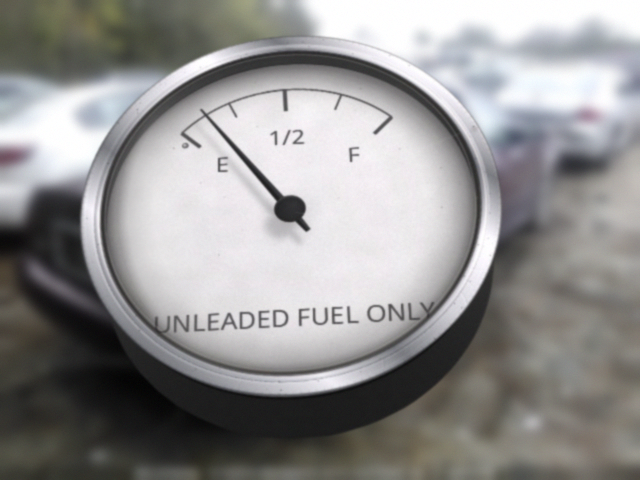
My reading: 0.125
